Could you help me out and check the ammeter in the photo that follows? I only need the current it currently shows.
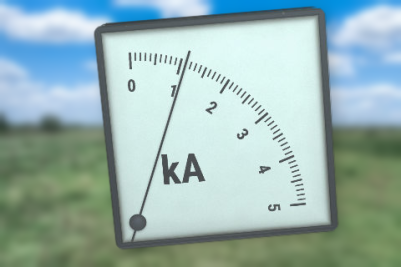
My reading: 1.1 kA
